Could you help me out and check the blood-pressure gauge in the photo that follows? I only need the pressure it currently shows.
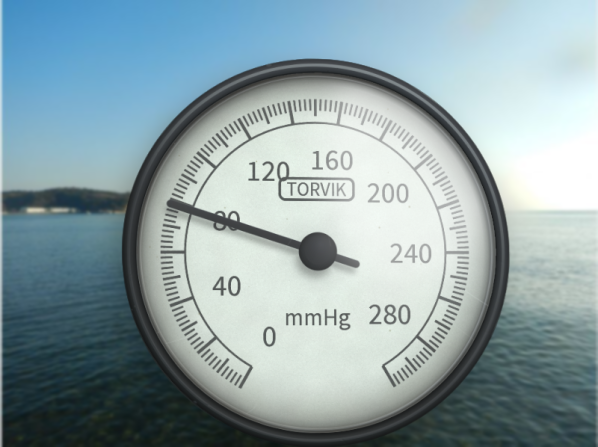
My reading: 78 mmHg
